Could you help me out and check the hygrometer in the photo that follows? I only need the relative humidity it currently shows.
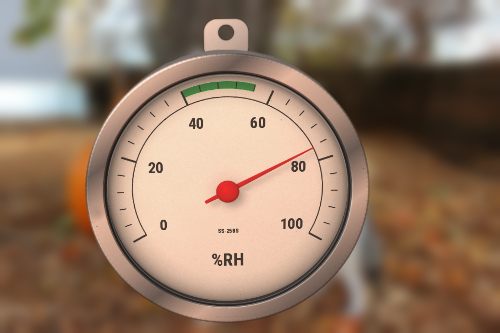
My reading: 76 %
